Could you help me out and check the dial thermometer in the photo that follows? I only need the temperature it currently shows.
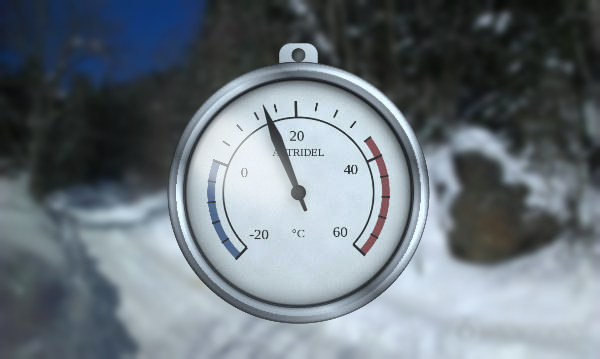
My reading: 14 °C
